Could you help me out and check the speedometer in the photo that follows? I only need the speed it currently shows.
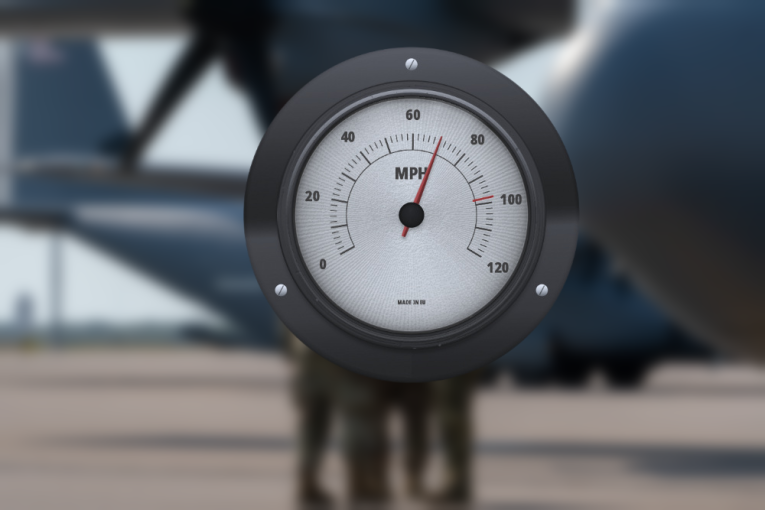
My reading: 70 mph
